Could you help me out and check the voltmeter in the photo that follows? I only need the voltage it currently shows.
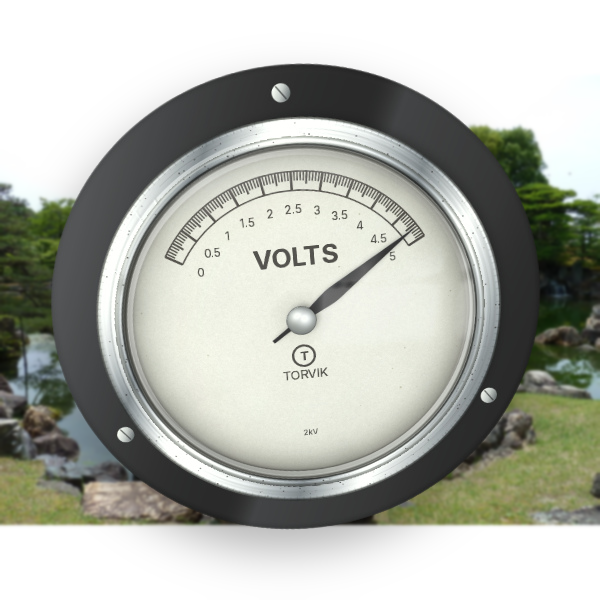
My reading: 4.75 V
